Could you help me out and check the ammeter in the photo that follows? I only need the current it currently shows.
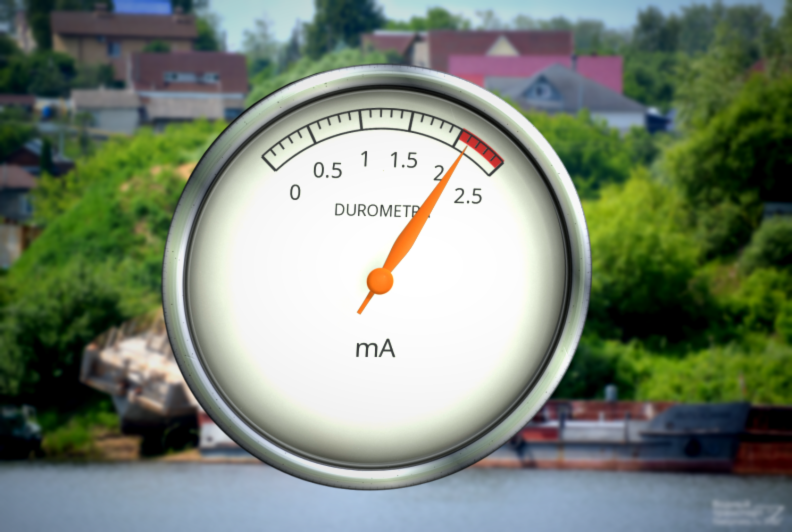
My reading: 2.1 mA
